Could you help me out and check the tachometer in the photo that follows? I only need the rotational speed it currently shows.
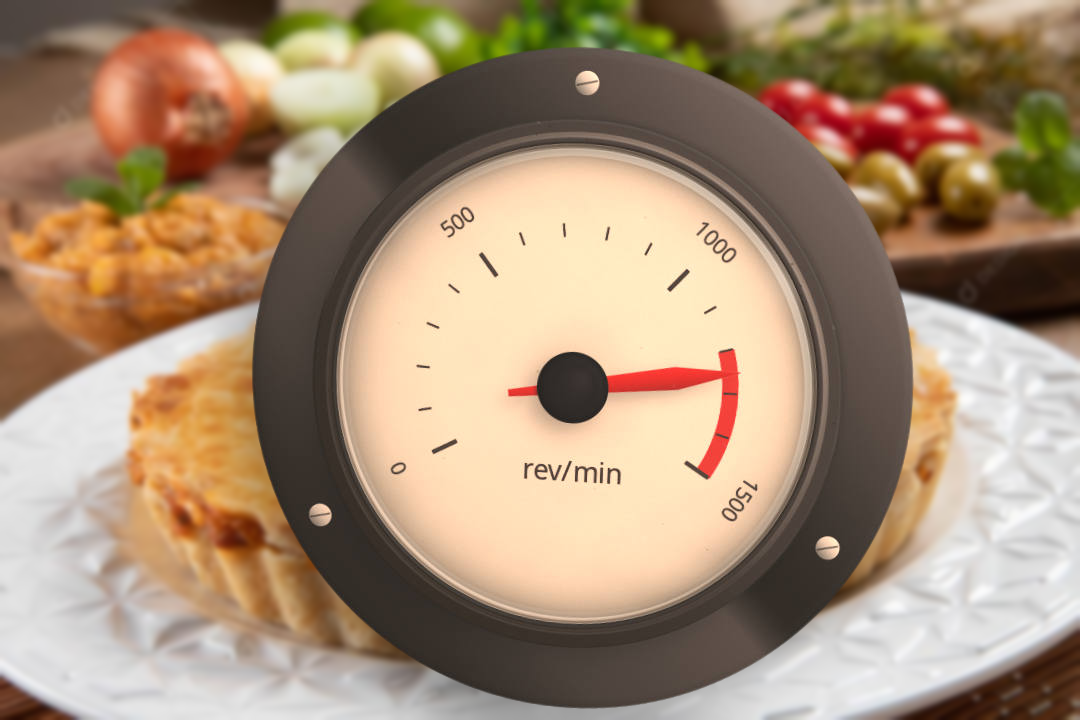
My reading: 1250 rpm
